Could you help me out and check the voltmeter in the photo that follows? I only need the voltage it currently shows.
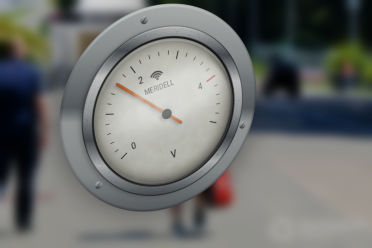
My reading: 1.6 V
